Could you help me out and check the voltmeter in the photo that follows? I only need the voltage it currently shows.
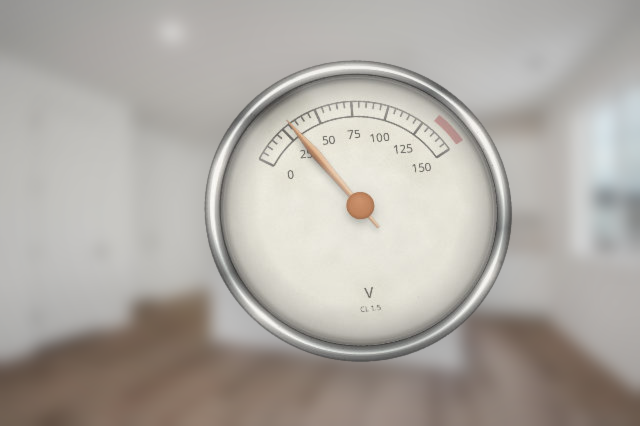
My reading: 30 V
